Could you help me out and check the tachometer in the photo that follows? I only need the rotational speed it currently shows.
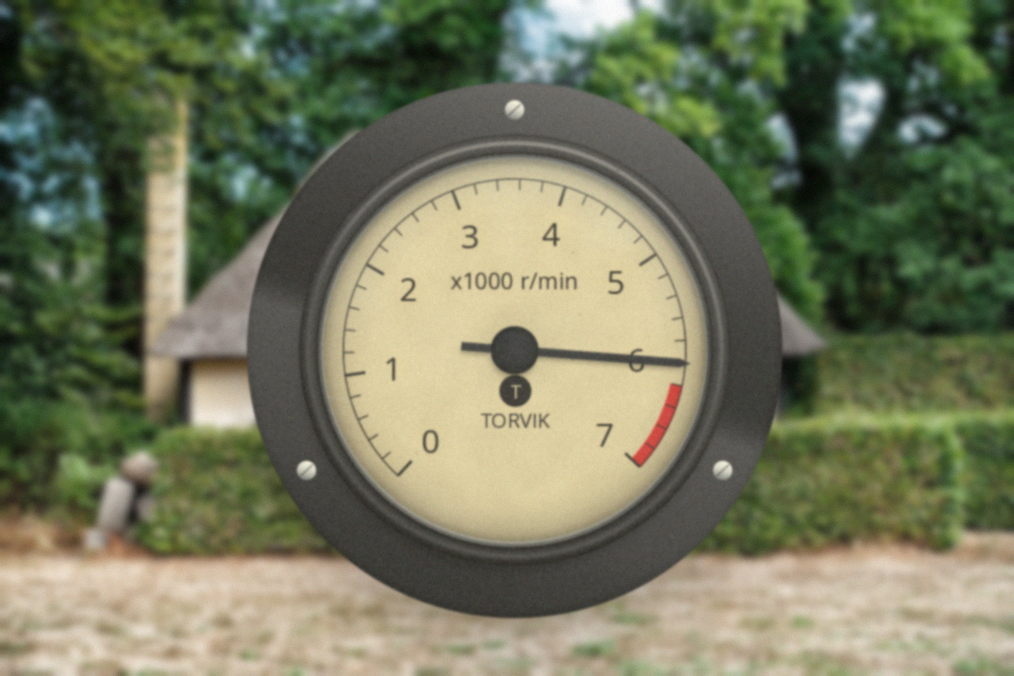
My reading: 6000 rpm
